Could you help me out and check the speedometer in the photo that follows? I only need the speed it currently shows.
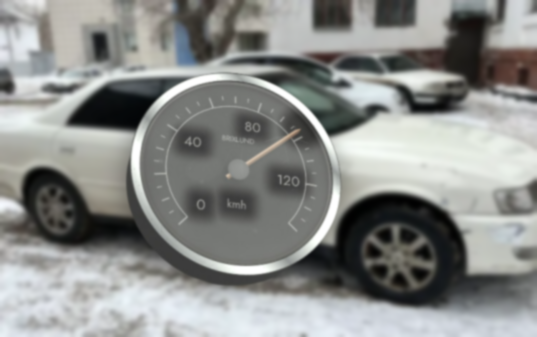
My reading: 97.5 km/h
